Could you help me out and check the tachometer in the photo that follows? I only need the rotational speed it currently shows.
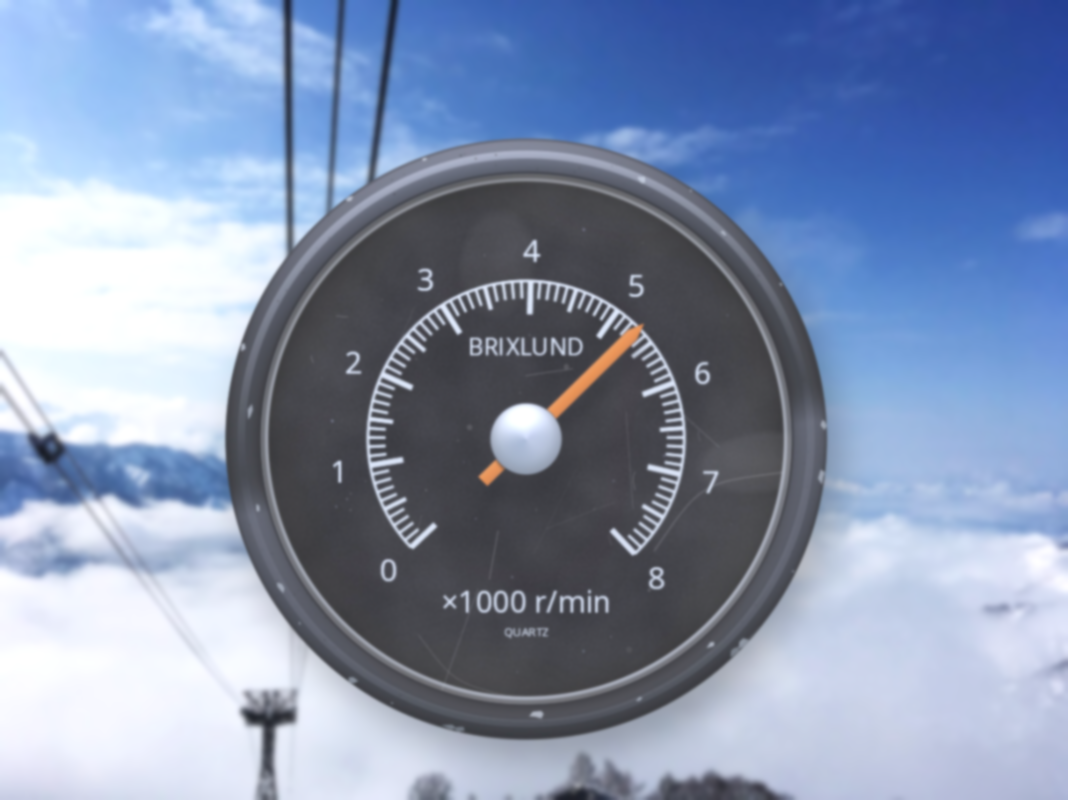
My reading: 5300 rpm
